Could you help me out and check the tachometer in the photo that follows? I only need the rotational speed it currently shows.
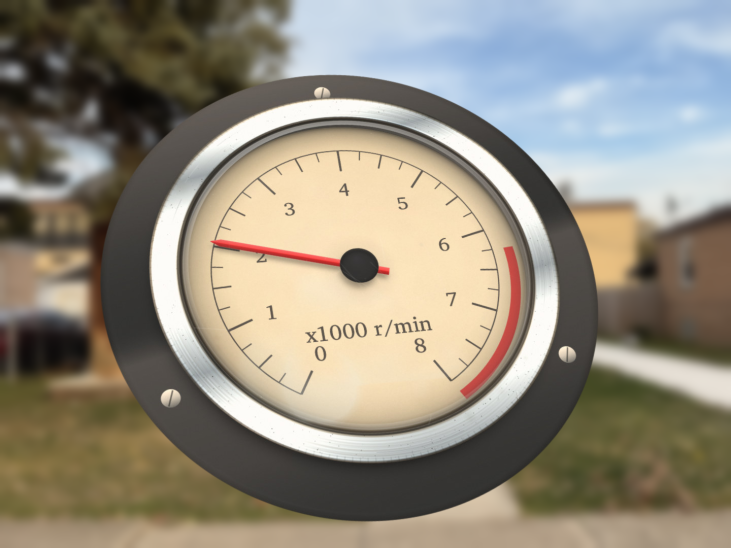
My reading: 2000 rpm
